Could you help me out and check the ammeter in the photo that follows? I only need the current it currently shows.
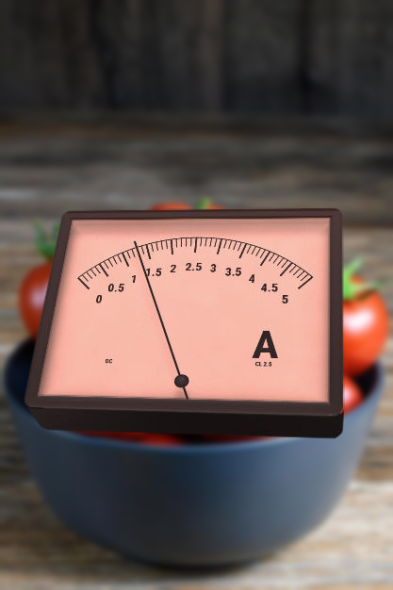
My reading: 1.3 A
